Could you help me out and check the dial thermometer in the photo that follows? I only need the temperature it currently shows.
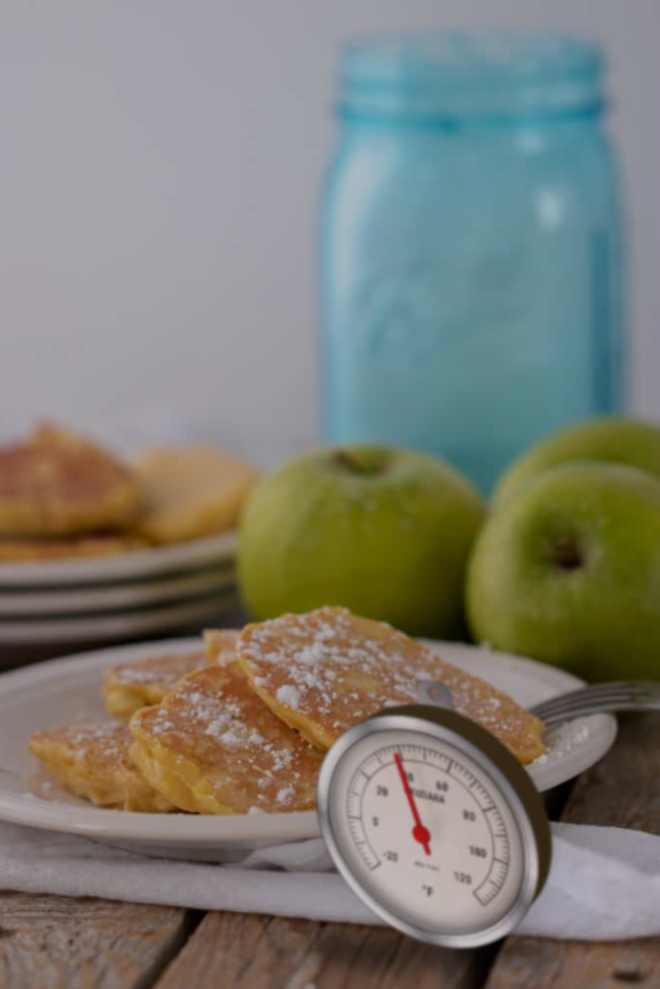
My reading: 40 °F
